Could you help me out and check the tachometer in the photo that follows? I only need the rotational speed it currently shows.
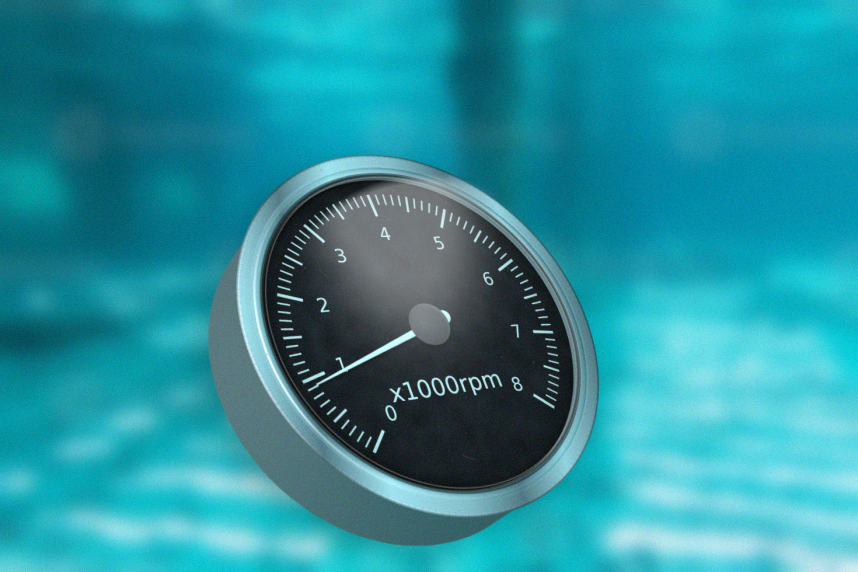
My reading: 900 rpm
